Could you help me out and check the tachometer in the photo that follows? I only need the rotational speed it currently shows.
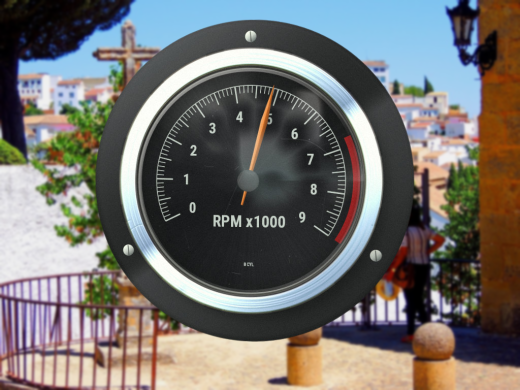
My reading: 4900 rpm
